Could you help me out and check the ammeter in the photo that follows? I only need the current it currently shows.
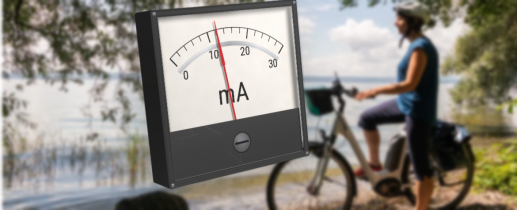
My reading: 12 mA
